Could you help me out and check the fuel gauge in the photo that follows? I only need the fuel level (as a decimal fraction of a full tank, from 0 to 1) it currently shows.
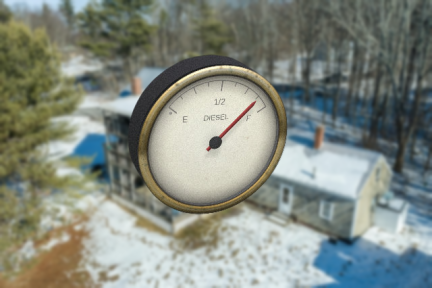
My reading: 0.875
